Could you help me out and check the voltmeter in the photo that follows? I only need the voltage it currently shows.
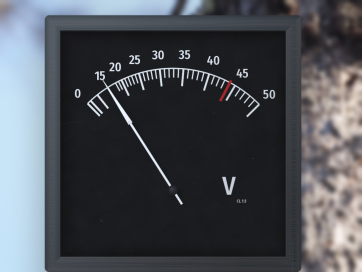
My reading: 15 V
